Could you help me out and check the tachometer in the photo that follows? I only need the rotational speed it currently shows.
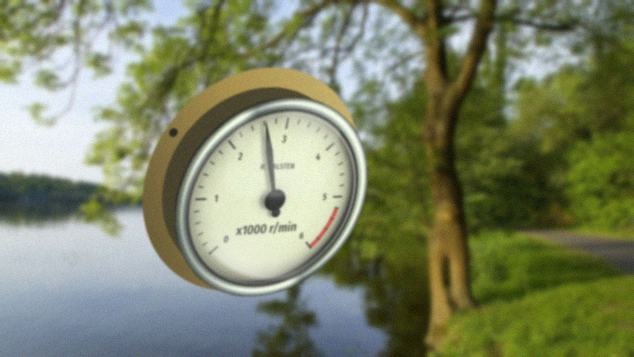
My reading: 2600 rpm
